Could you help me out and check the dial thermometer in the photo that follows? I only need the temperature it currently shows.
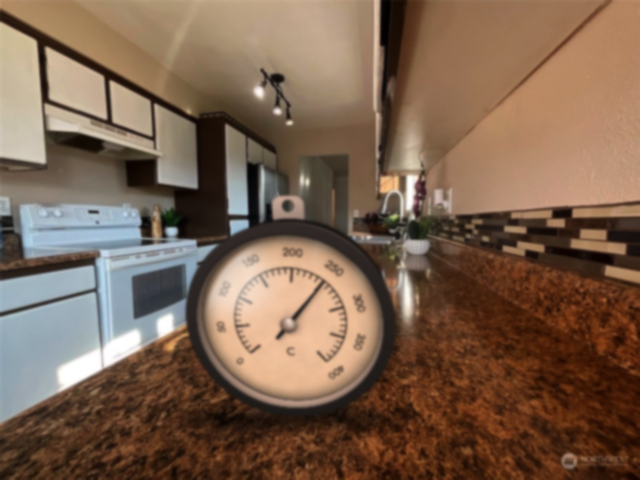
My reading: 250 °C
